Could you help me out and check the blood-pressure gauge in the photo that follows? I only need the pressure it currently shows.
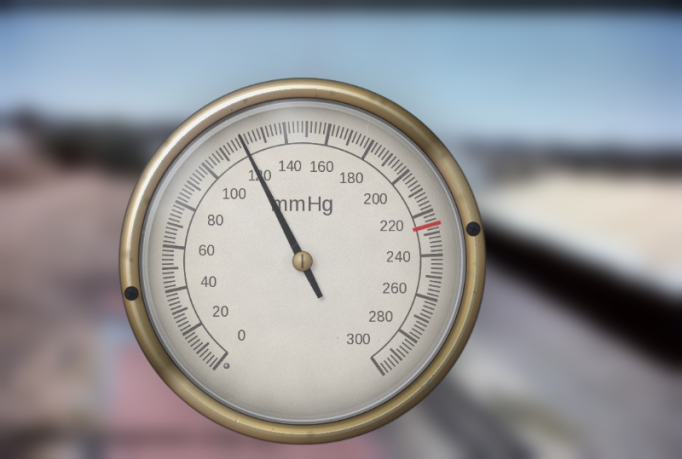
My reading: 120 mmHg
